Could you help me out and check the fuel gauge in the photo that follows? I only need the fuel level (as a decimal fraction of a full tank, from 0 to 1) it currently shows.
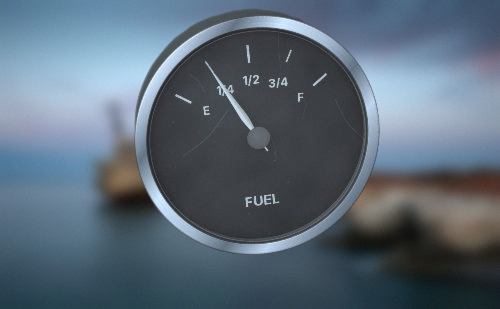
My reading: 0.25
